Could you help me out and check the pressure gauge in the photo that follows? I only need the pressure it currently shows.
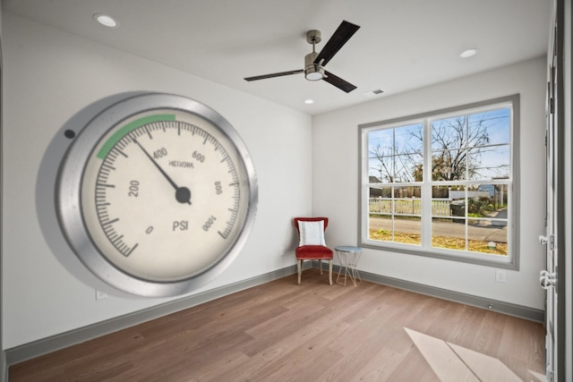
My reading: 350 psi
